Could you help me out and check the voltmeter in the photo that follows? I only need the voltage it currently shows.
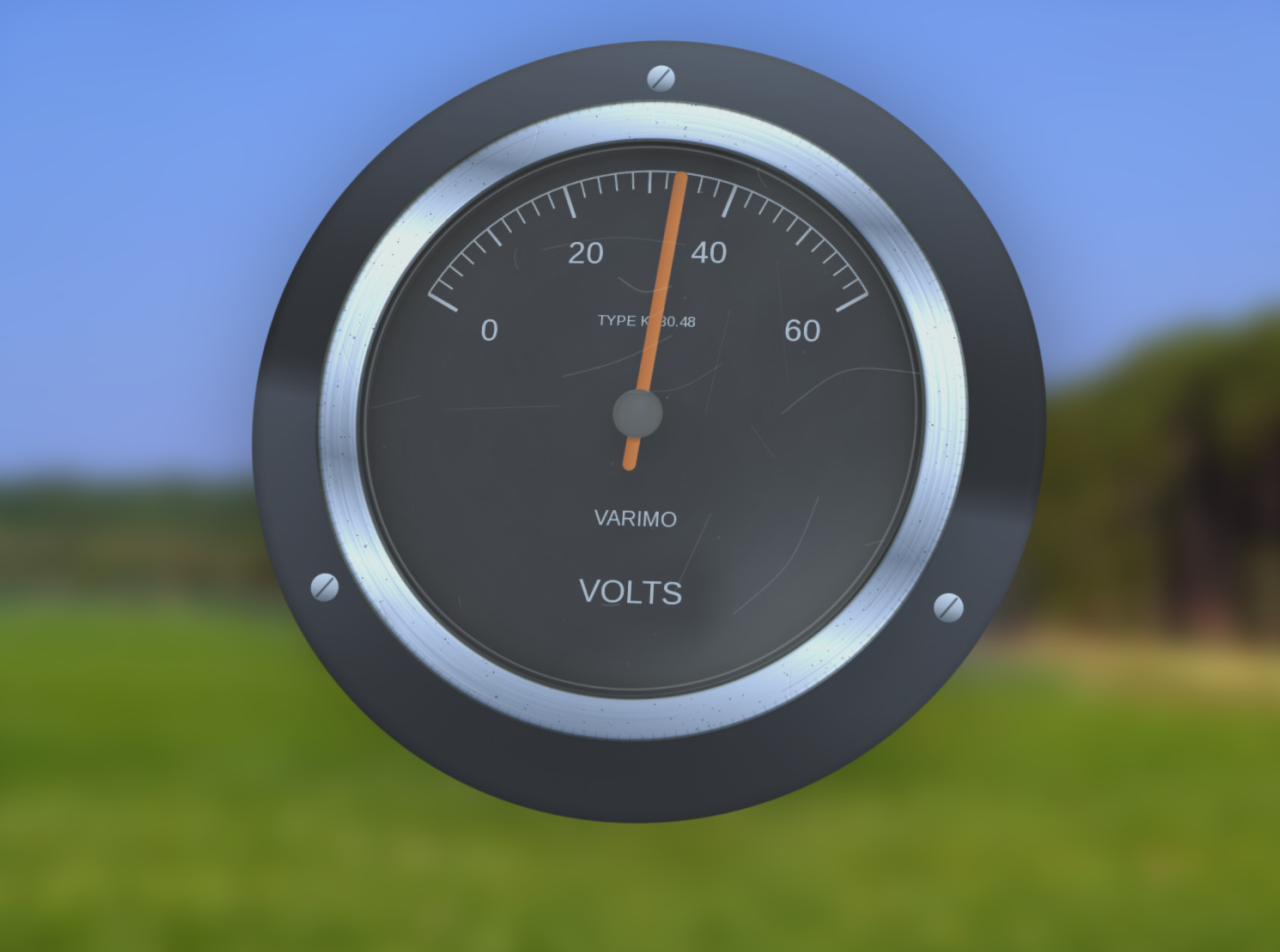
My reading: 34 V
